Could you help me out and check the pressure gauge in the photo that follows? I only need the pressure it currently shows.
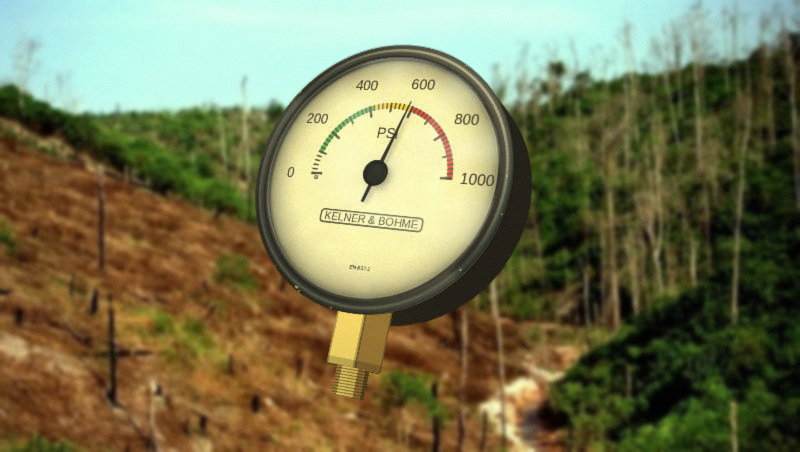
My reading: 600 psi
